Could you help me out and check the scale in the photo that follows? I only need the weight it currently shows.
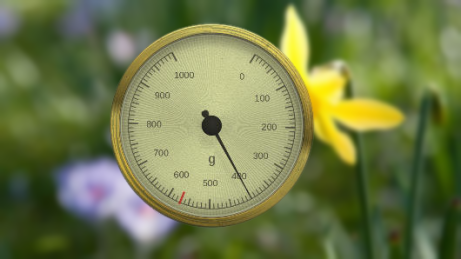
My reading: 400 g
